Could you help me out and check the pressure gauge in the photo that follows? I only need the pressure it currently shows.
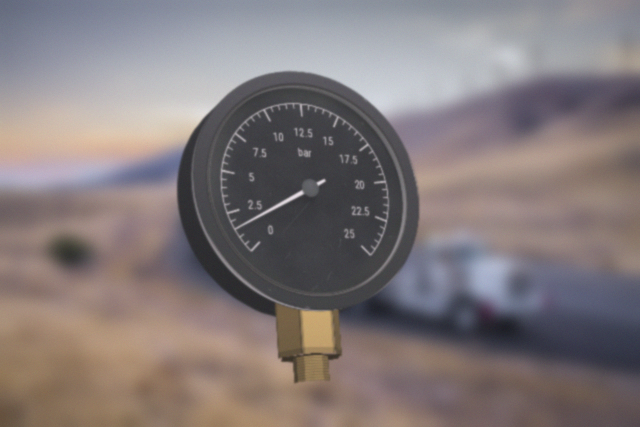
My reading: 1.5 bar
